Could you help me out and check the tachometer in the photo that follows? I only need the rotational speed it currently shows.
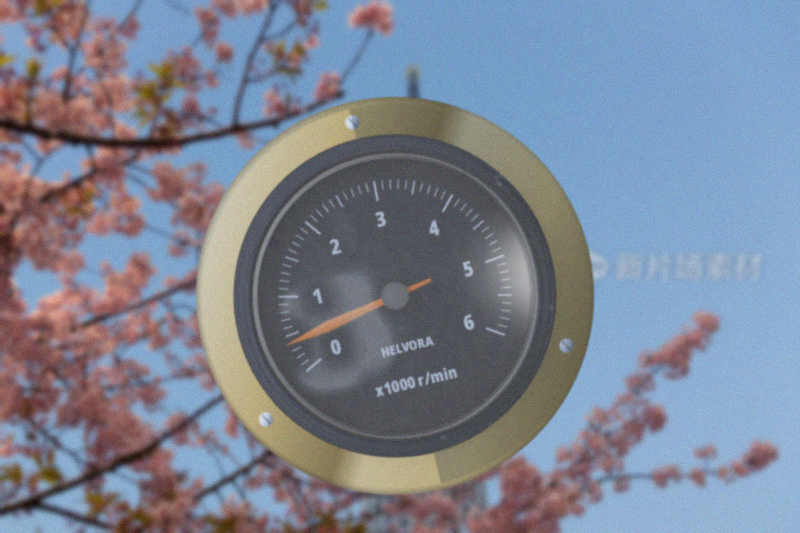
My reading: 400 rpm
